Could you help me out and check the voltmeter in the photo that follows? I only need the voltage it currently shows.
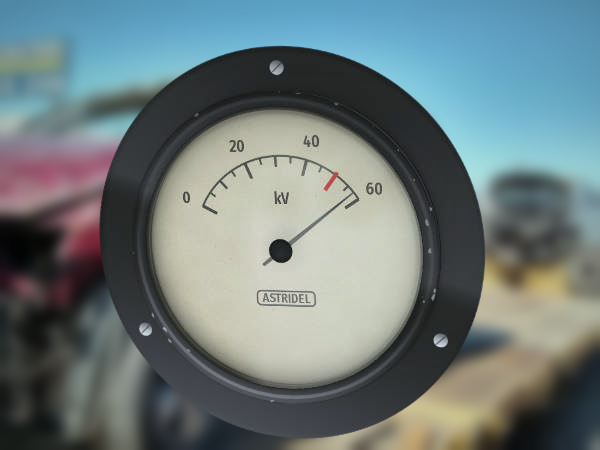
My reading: 57.5 kV
